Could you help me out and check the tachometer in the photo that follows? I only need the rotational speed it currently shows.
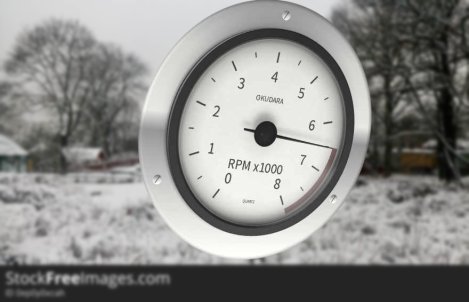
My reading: 6500 rpm
